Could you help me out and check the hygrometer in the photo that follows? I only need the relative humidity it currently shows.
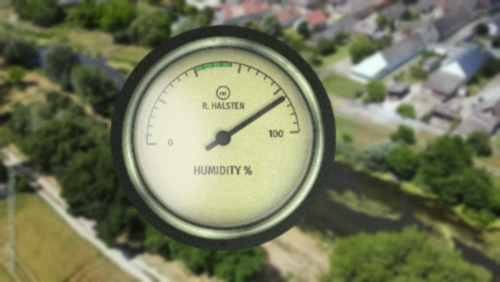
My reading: 84 %
